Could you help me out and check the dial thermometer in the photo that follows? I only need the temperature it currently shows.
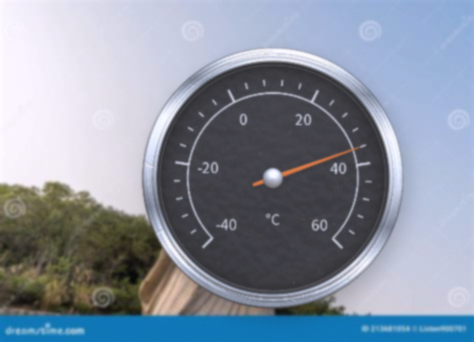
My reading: 36 °C
